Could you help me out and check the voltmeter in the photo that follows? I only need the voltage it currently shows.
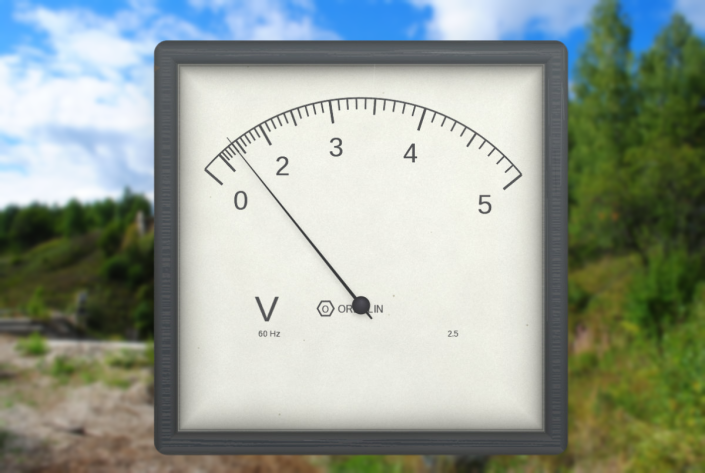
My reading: 1.4 V
